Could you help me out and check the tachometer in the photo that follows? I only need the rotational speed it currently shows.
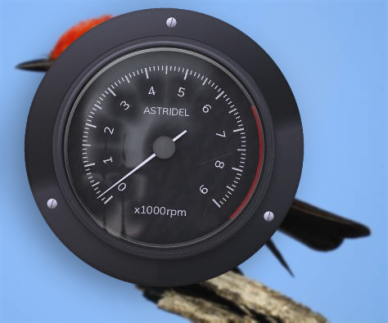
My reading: 200 rpm
